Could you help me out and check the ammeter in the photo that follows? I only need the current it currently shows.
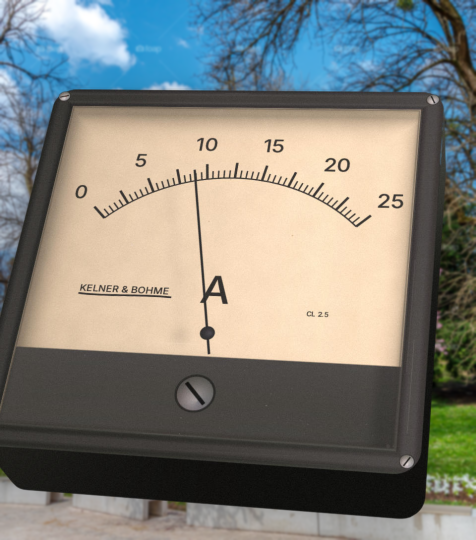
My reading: 9 A
